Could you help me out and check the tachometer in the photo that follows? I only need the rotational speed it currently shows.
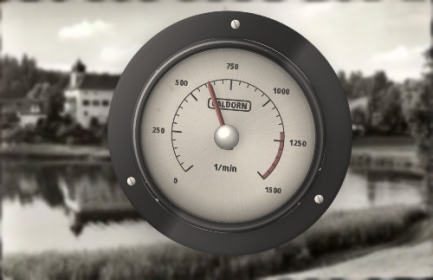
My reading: 625 rpm
